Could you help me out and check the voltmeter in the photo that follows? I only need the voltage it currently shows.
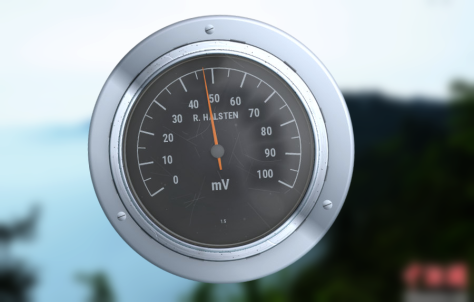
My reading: 47.5 mV
